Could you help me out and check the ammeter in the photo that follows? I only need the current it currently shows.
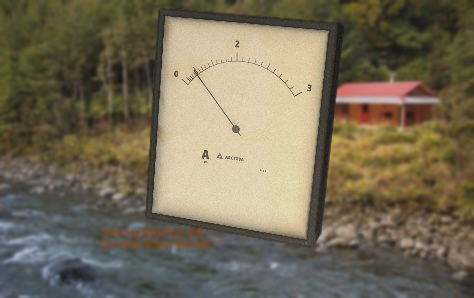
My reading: 1 A
